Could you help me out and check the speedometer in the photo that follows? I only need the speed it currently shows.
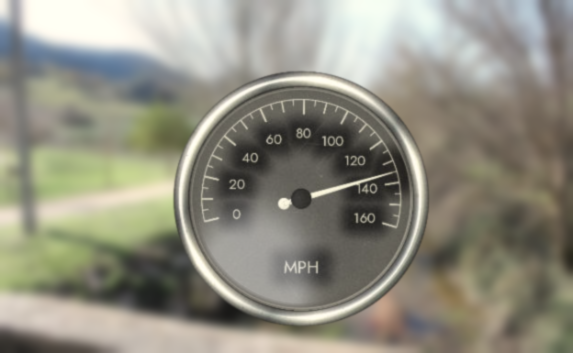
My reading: 135 mph
